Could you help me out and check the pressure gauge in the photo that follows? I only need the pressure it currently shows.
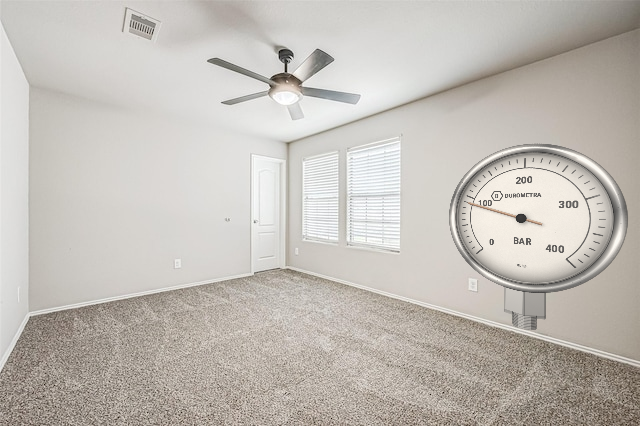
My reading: 90 bar
